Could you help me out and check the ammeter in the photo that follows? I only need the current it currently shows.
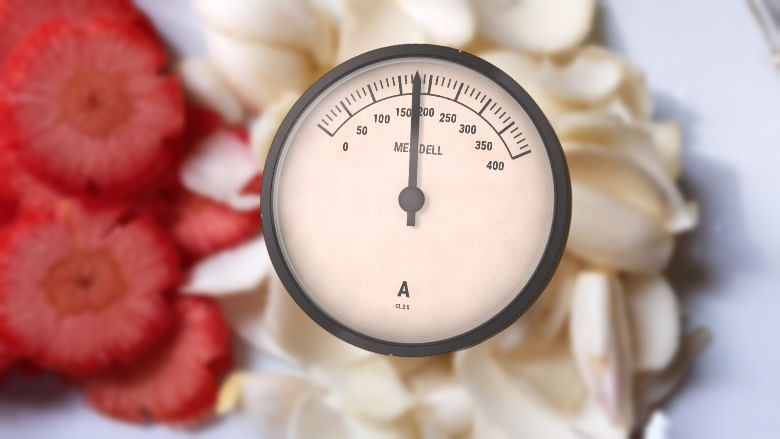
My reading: 180 A
